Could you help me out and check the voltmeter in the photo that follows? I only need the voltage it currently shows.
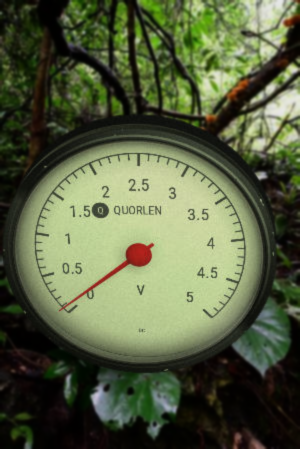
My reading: 0.1 V
